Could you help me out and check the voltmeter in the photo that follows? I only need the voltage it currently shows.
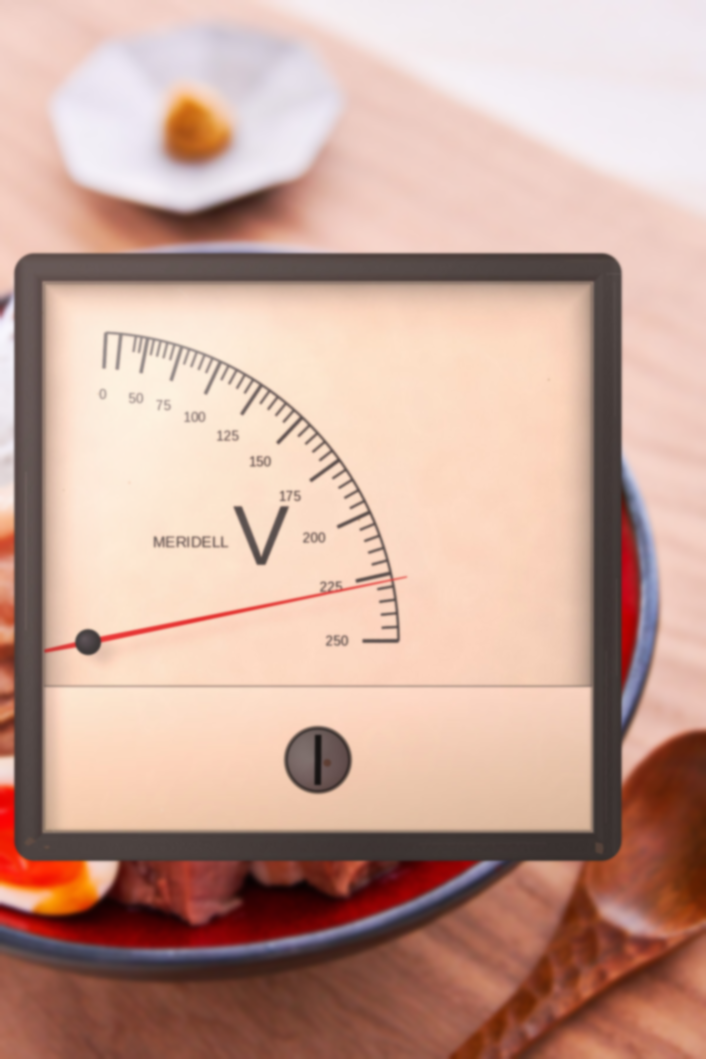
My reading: 227.5 V
